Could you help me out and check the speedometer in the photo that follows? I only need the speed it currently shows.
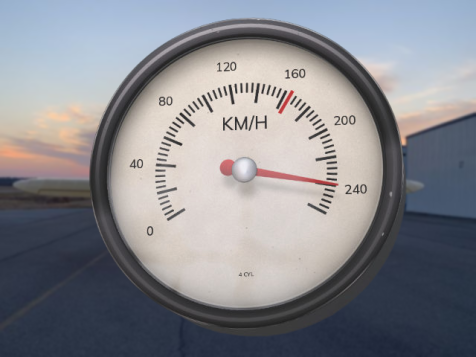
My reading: 240 km/h
